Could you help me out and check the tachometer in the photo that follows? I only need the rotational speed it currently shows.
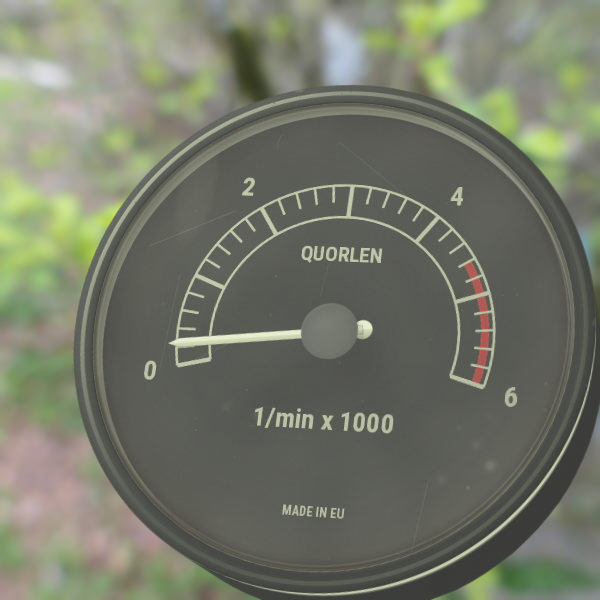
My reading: 200 rpm
